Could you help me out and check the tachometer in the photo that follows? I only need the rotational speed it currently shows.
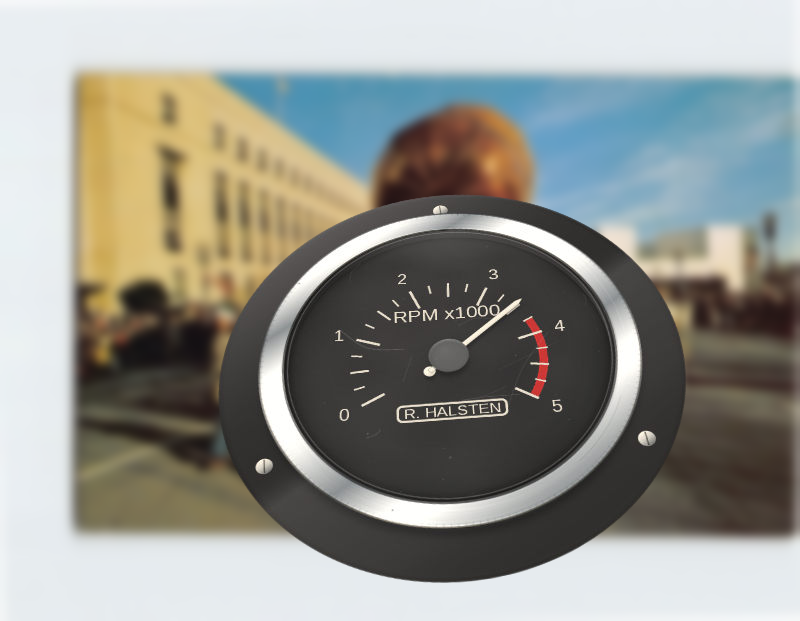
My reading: 3500 rpm
